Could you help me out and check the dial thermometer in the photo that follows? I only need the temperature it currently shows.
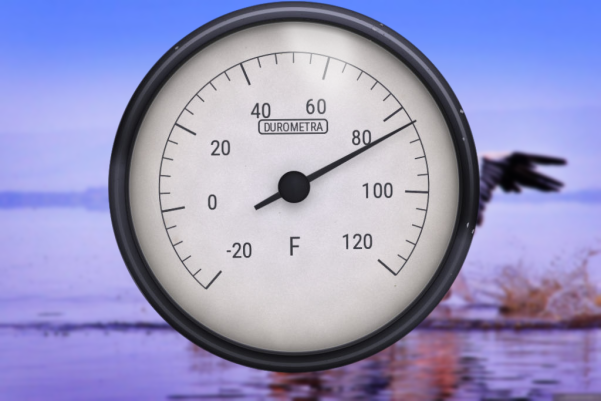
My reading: 84 °F
